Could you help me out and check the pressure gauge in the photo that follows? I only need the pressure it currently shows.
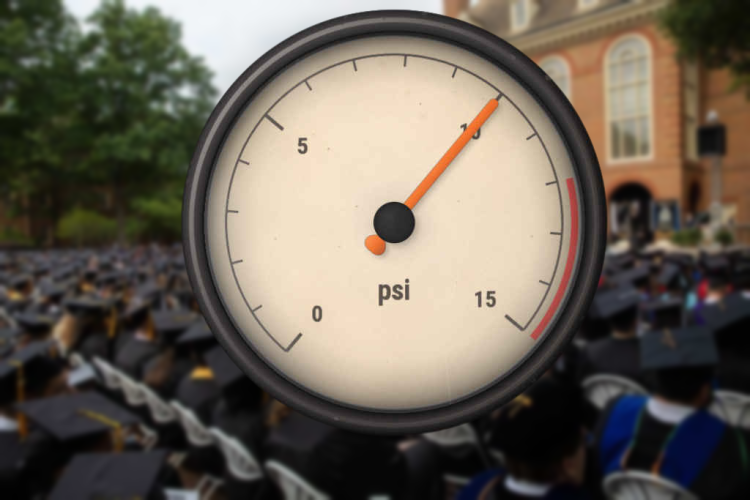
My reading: 10 psi
